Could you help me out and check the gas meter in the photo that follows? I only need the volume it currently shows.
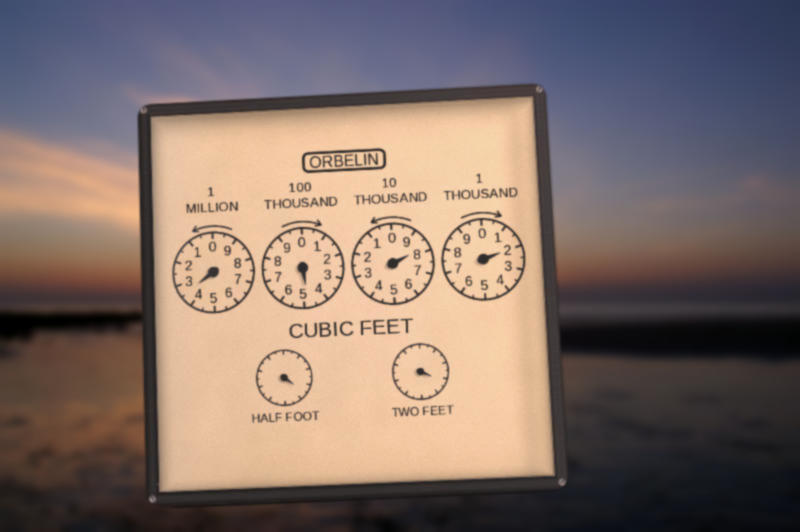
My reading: 348200 ft³
